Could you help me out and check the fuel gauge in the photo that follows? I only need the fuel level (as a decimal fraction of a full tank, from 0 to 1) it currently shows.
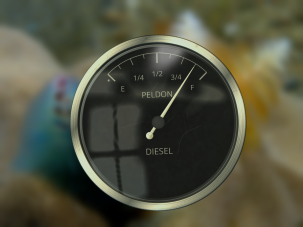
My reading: 0.875
